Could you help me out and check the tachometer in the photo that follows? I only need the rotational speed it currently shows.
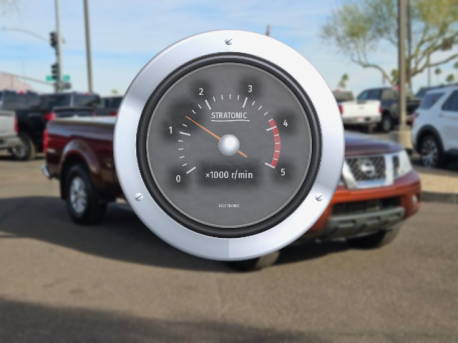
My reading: 1400 rpm
